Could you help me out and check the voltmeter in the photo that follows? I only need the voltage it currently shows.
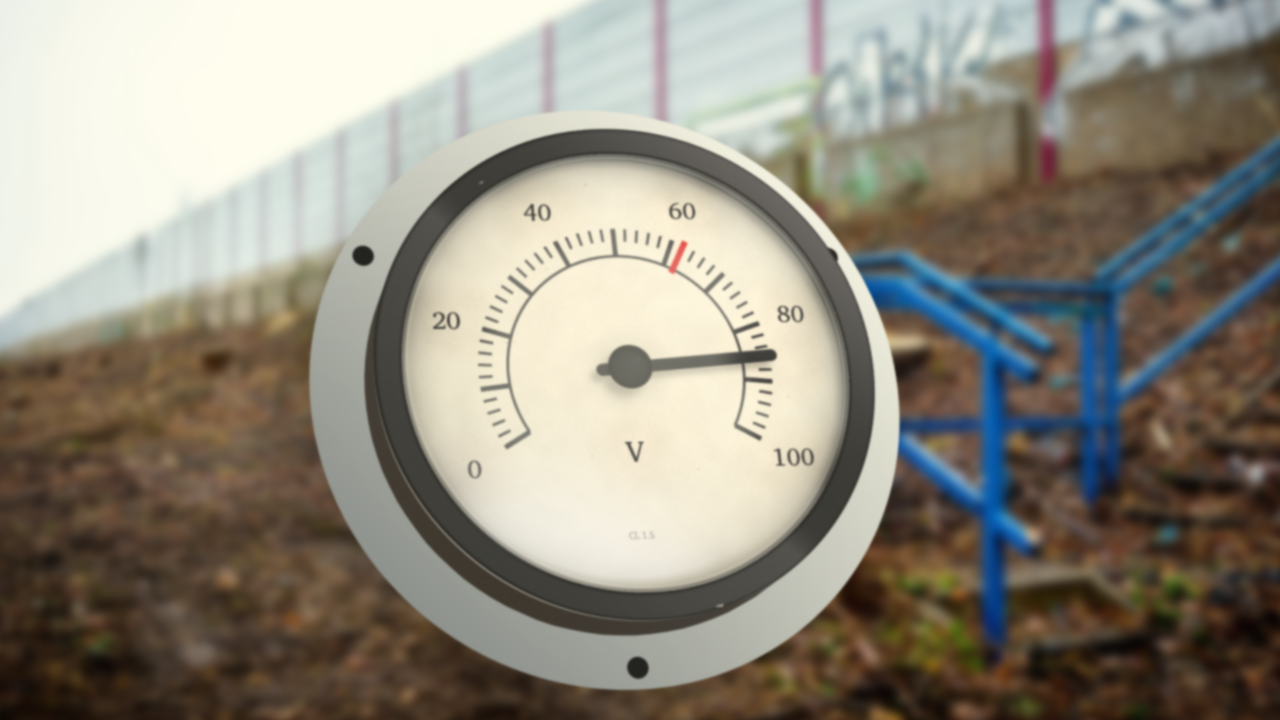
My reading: 86 V
